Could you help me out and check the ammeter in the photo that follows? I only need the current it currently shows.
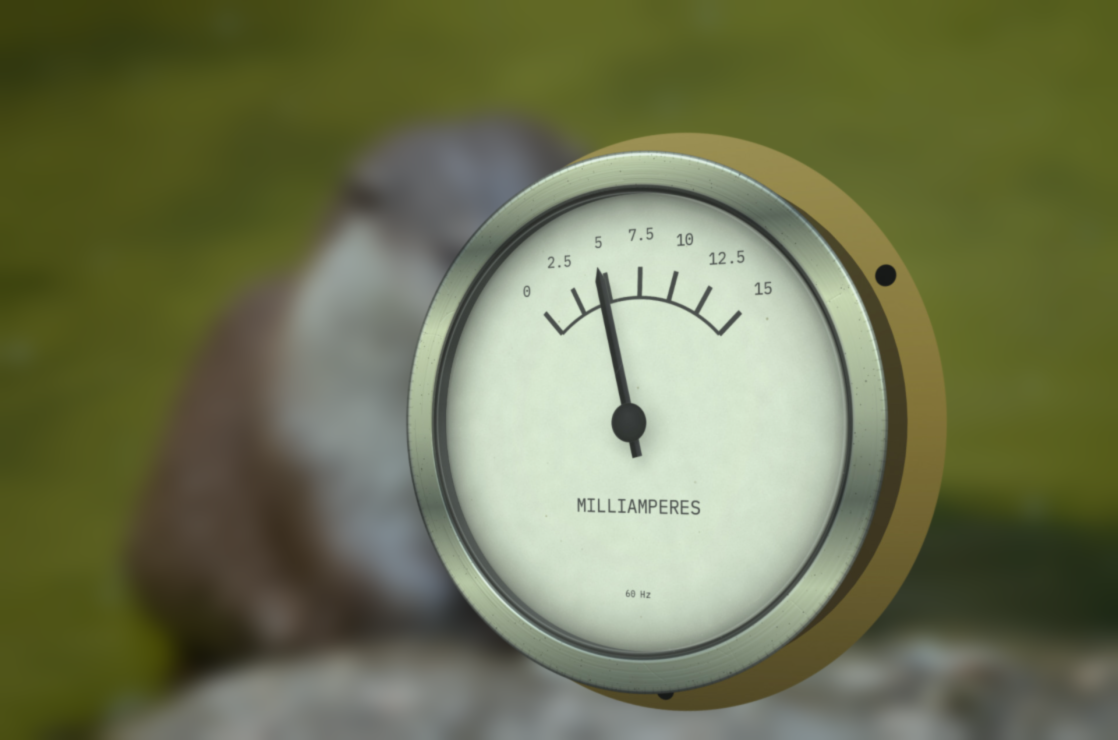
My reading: 5 mA
